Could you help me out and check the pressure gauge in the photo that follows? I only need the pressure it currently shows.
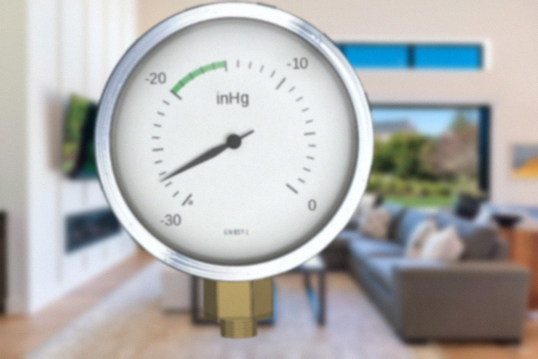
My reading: -27.5 inHg
